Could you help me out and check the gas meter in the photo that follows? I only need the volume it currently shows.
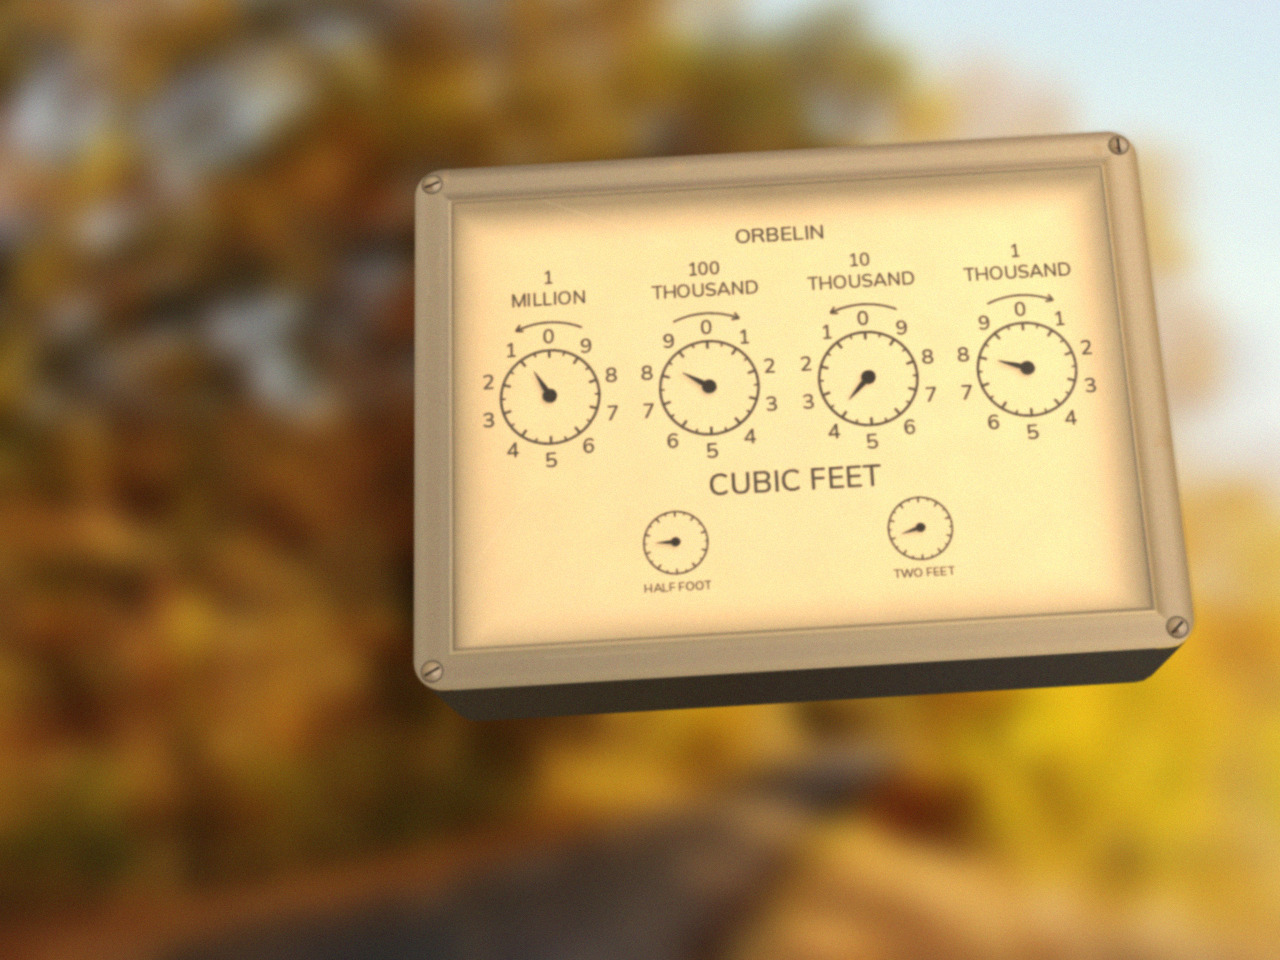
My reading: 83800 ft³
